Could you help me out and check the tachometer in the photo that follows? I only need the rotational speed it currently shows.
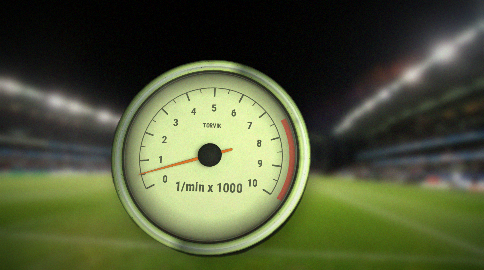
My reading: 500 rpm
